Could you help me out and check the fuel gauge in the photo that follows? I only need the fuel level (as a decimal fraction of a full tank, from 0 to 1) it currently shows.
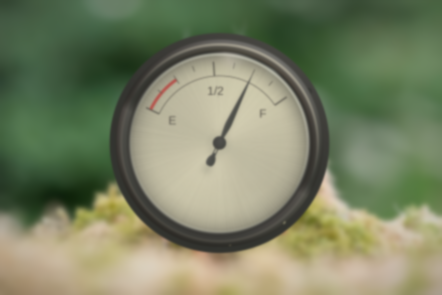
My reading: 0.75
